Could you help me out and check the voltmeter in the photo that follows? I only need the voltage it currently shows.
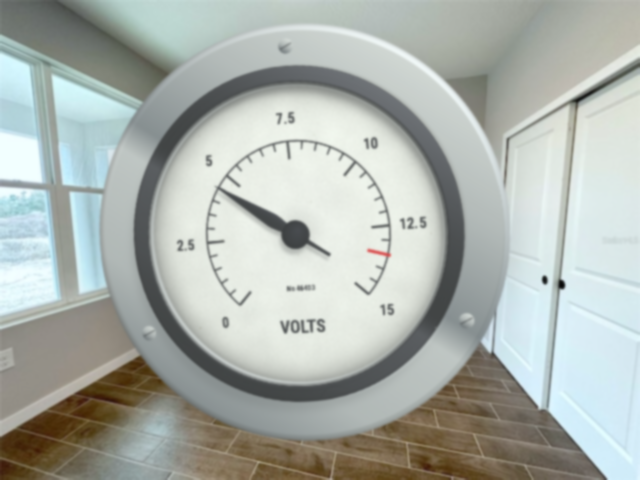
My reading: 4.5 V
